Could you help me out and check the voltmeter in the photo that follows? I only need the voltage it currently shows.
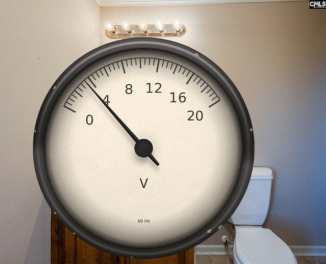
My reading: 3.5 V
